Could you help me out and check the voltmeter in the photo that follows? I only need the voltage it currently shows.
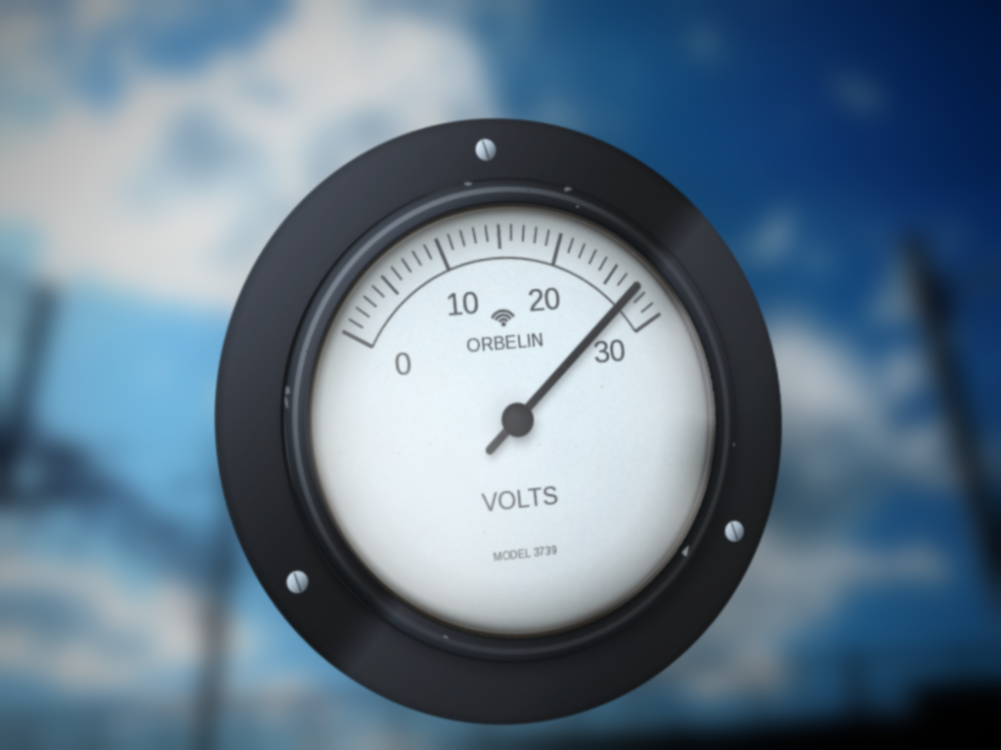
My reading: 27 V
